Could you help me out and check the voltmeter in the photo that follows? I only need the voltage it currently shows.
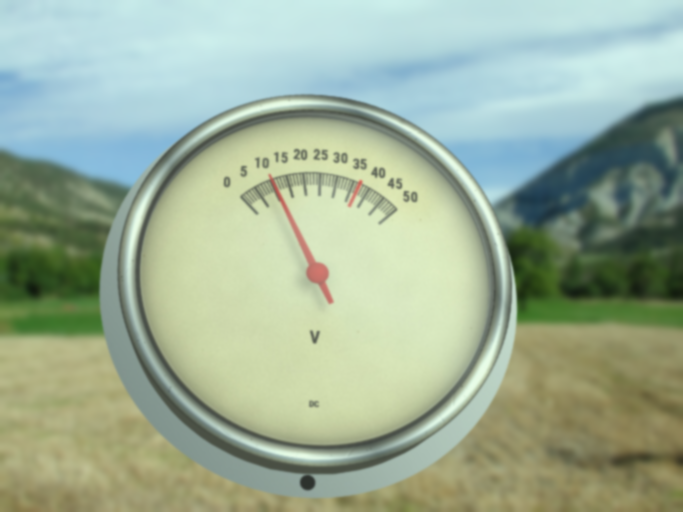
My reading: 10 V
